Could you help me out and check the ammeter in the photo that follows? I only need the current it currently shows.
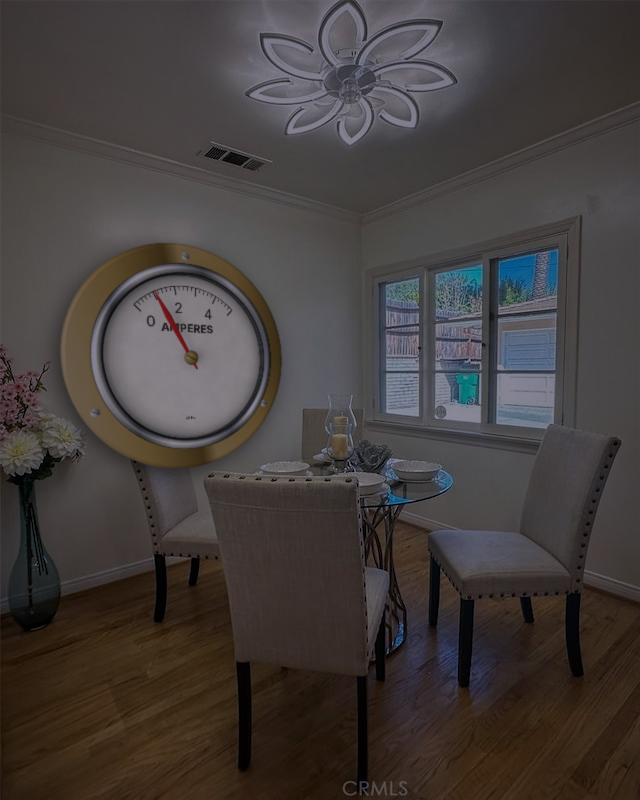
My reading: 1 A
